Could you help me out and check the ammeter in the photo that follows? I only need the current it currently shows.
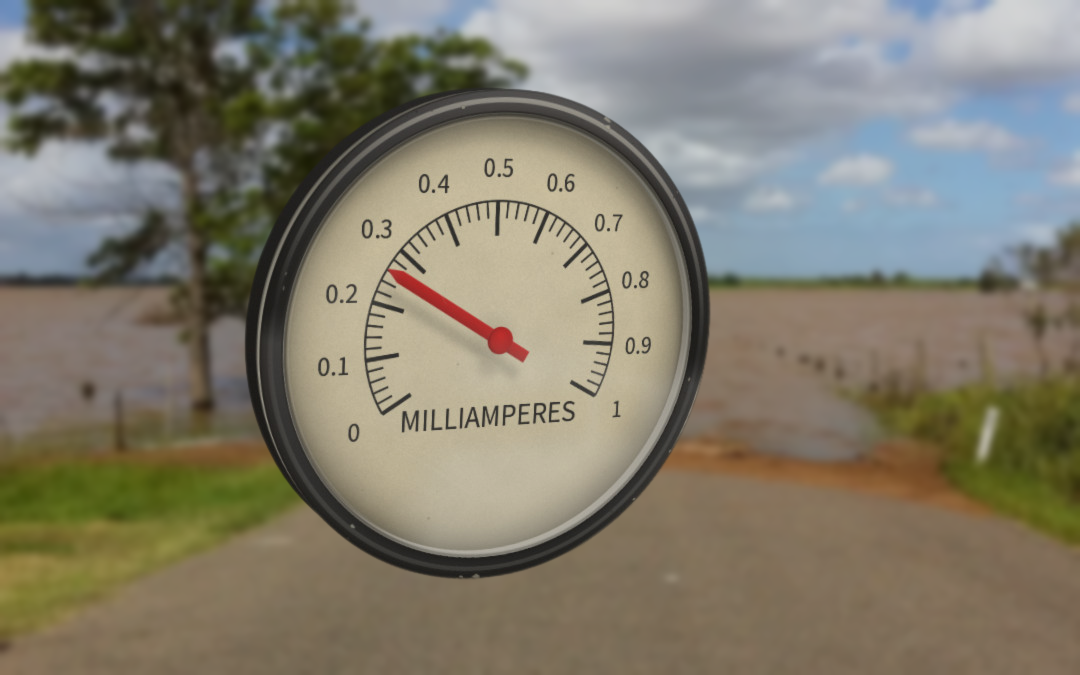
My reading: 0.26 mA
